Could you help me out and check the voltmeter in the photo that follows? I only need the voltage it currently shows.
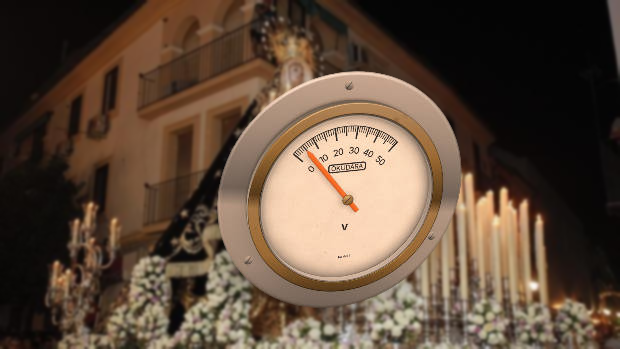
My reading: 5 V
